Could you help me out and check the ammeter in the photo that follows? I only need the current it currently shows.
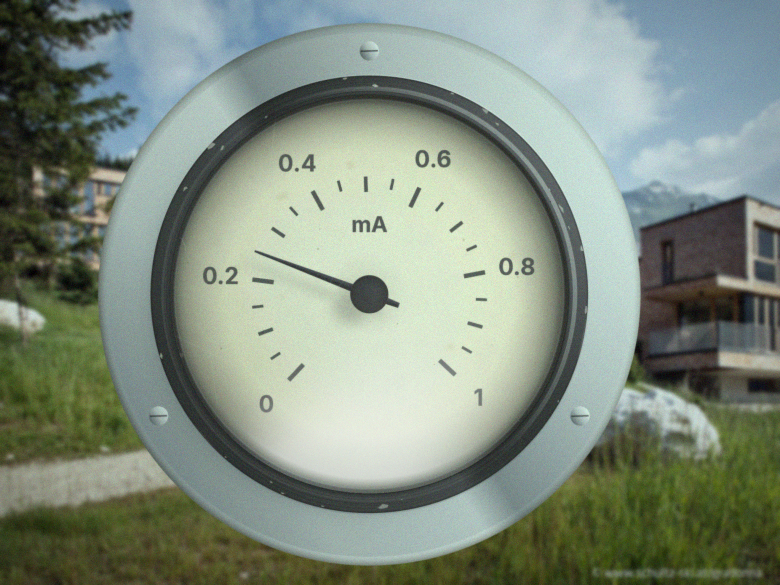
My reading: 0.25 mA
